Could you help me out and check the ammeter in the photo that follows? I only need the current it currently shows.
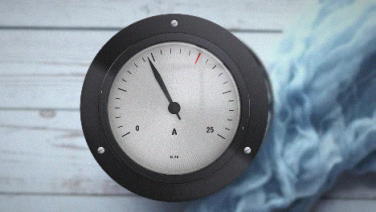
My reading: 9.5 A
